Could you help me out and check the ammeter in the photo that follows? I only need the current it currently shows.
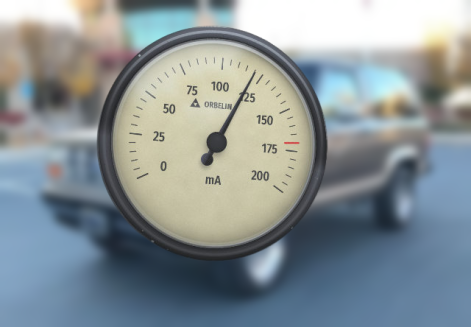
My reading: 120 mA
